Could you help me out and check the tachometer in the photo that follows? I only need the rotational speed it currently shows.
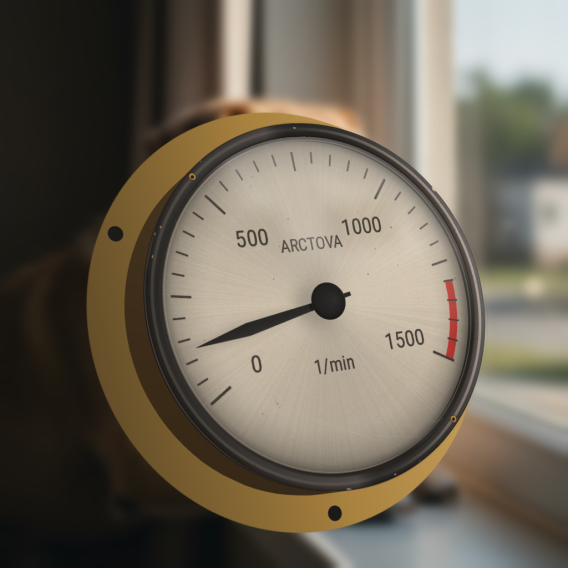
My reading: 125 rpm
